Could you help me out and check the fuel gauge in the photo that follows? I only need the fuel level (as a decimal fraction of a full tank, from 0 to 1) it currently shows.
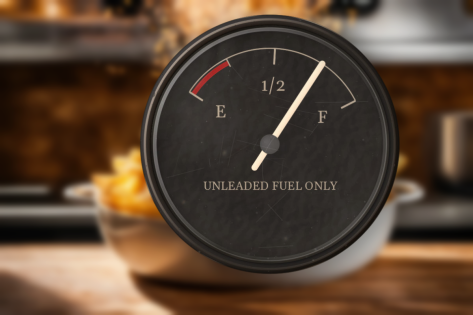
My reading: 0.75
